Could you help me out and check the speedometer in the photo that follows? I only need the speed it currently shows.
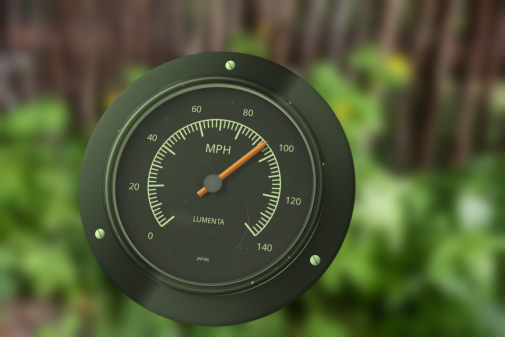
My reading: 94 mph
